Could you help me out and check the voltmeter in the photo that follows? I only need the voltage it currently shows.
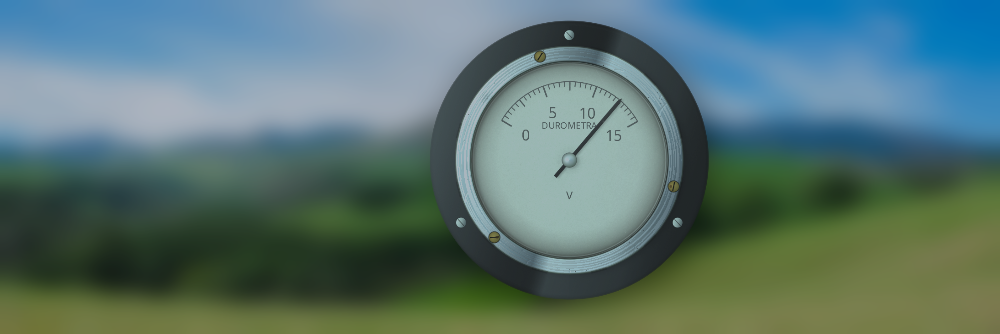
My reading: 12.5 V
